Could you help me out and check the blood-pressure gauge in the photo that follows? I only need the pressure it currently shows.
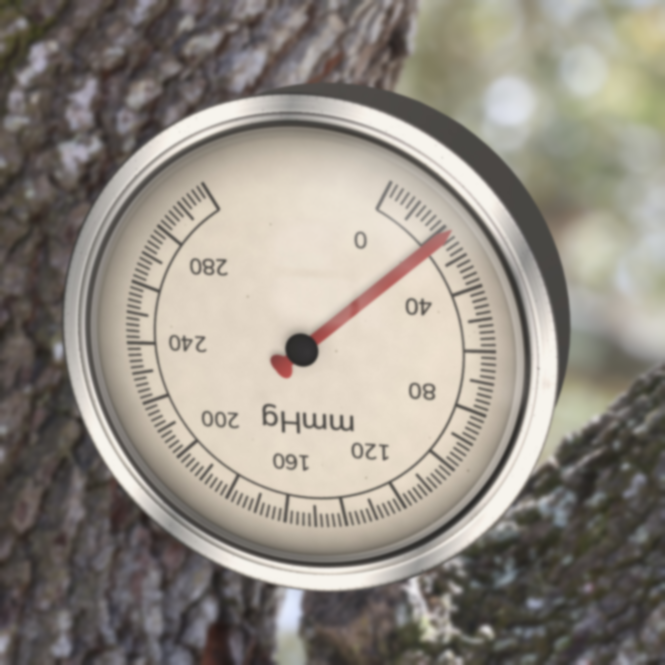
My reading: 22 mmHg
